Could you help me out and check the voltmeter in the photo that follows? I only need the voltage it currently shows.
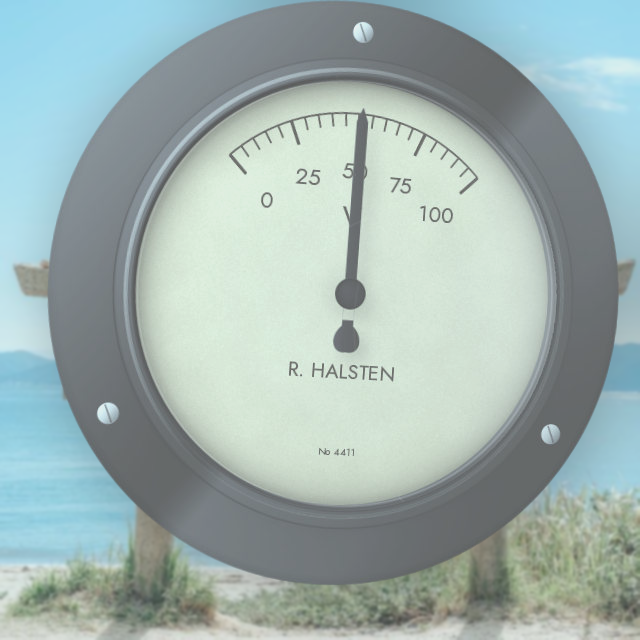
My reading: 50 V
